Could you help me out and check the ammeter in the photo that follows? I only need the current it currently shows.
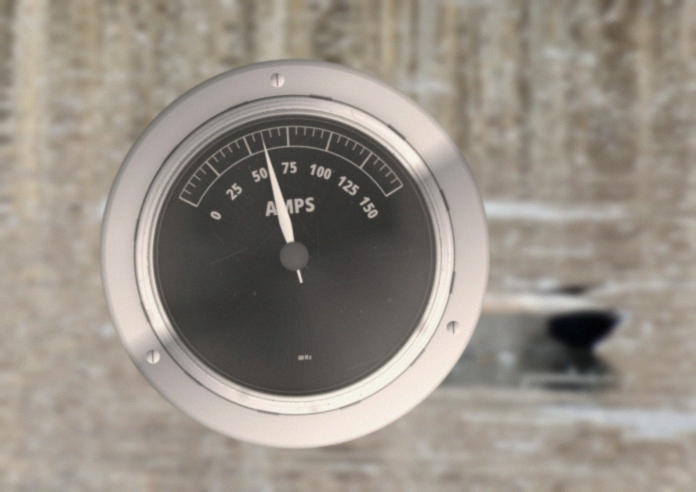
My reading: 60 A
